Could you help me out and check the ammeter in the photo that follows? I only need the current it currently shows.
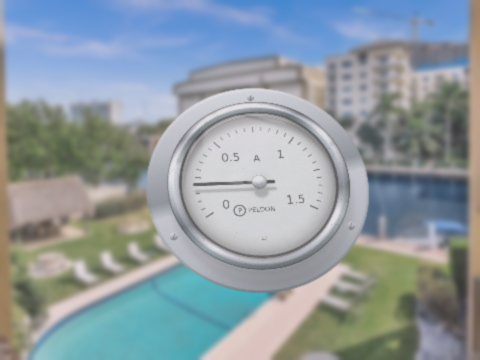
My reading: 0.2 A
